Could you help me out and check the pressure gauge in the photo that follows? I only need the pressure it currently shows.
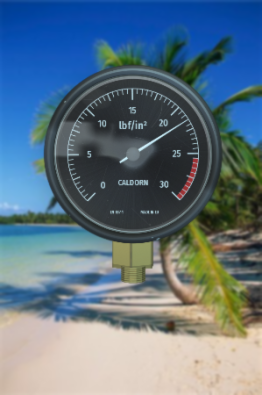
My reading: 21.5 psi
